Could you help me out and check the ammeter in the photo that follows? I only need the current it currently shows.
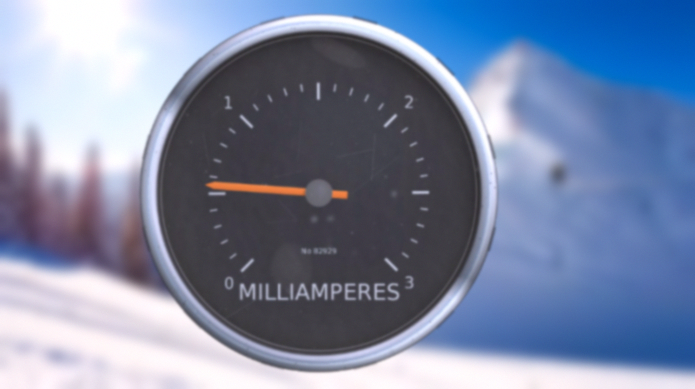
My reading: 0.55 mA
